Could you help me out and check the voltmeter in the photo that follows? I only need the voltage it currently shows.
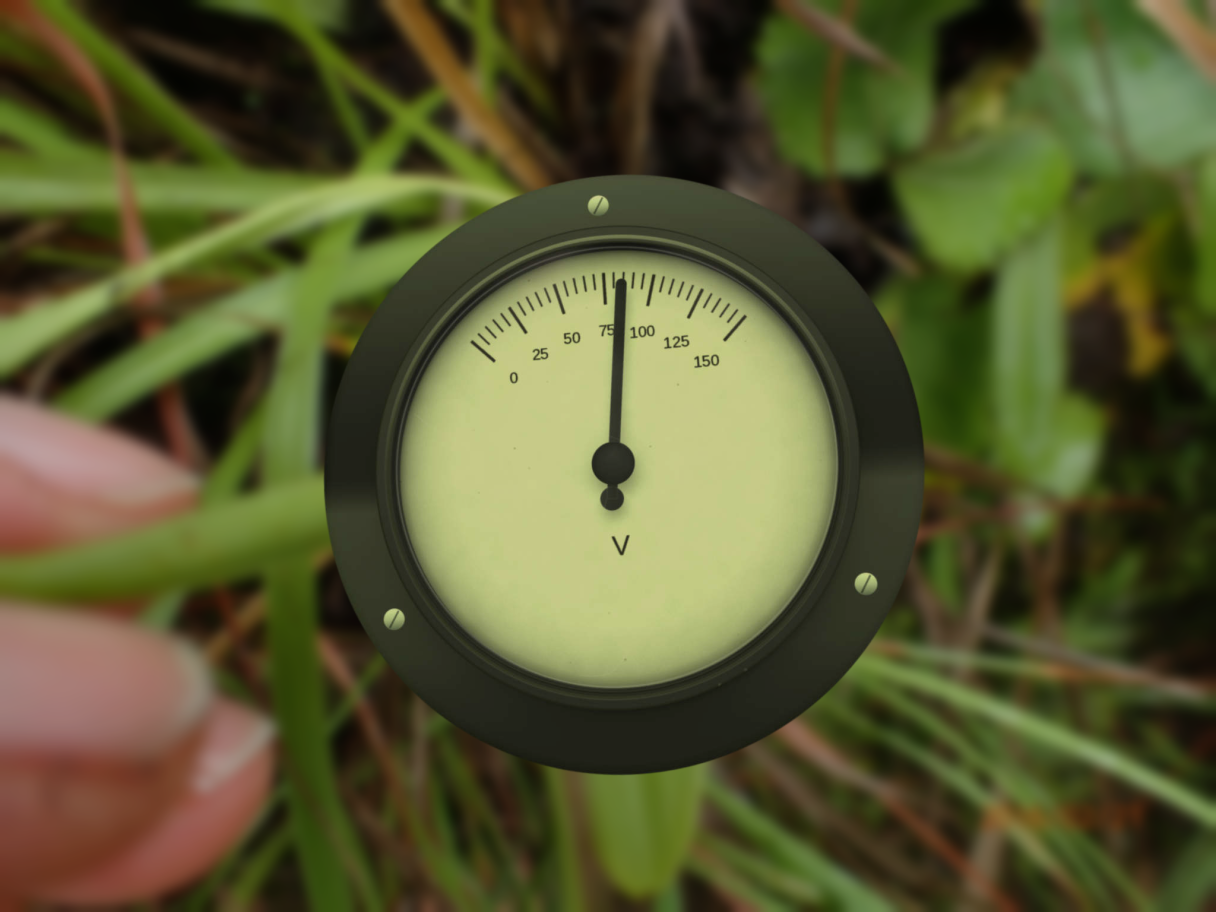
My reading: 85 V
